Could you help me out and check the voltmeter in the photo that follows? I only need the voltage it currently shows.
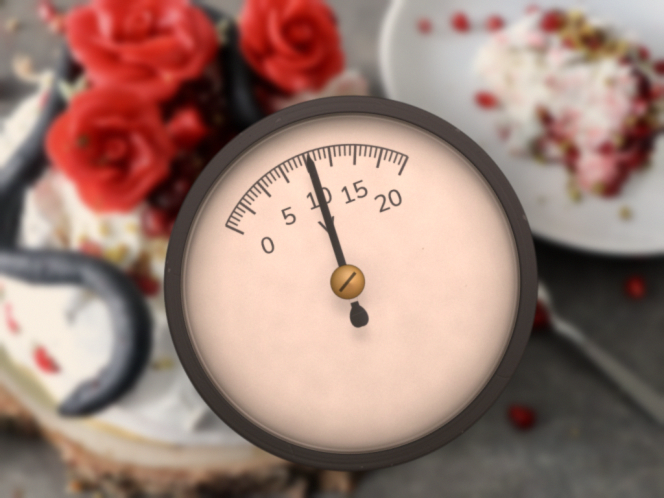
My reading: 10.5 V
